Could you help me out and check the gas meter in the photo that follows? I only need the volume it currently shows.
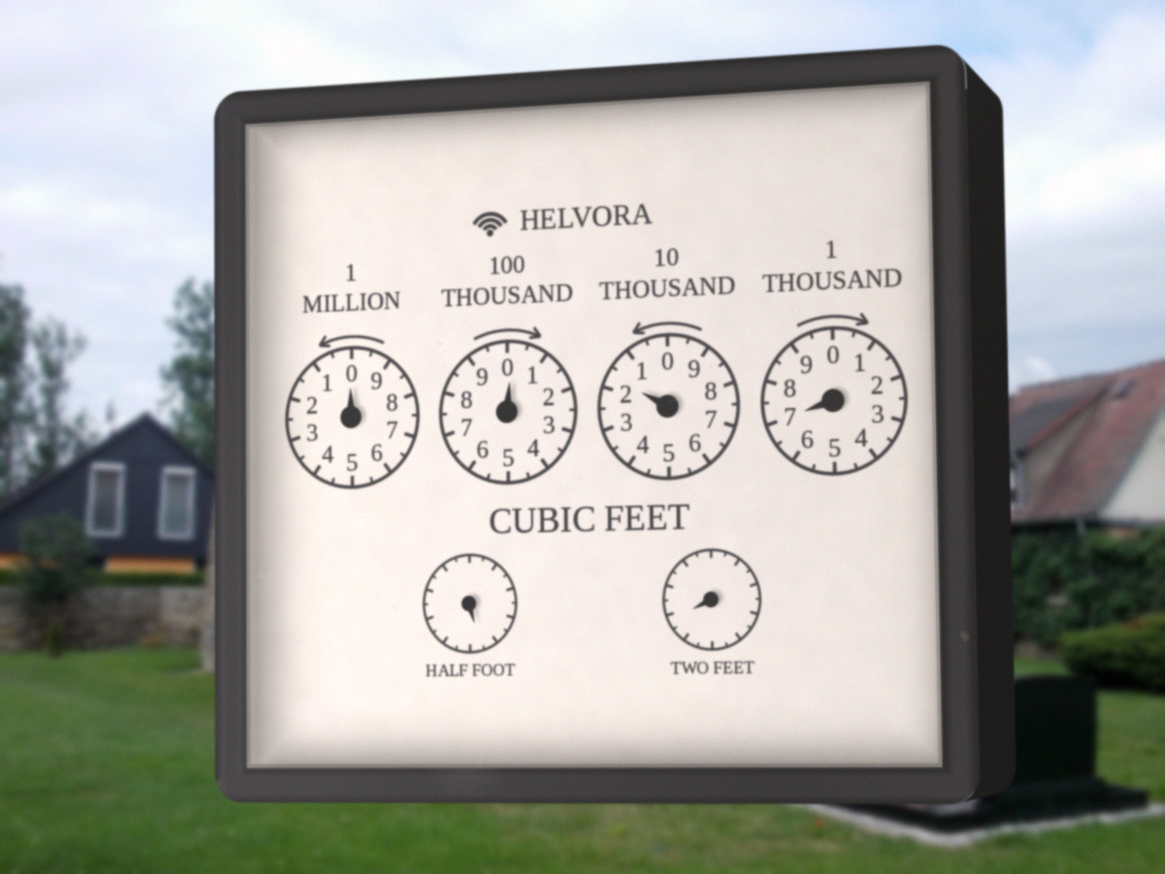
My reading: 1700 ft³
